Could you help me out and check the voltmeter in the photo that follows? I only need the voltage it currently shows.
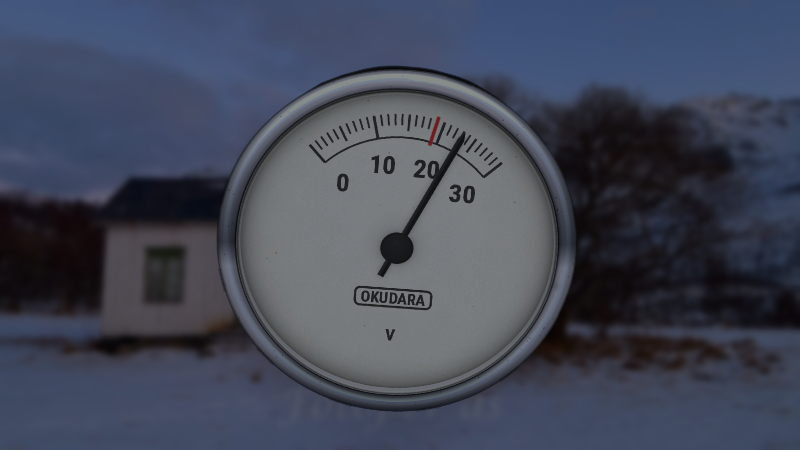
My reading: 23 V
